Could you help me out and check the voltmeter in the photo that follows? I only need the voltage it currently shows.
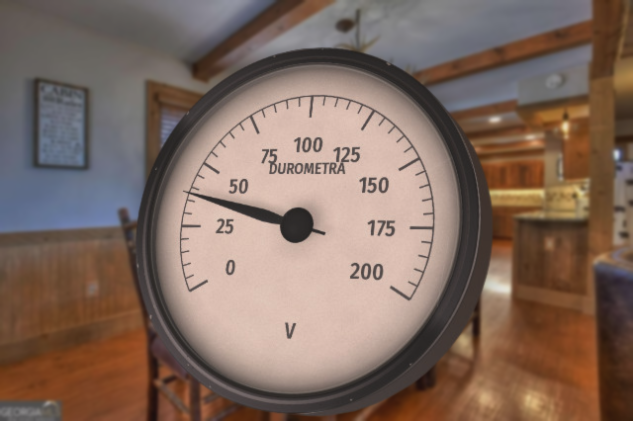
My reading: 37.5 V
